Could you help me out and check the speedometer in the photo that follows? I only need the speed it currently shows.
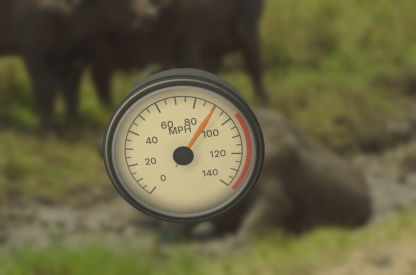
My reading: 90 mph
